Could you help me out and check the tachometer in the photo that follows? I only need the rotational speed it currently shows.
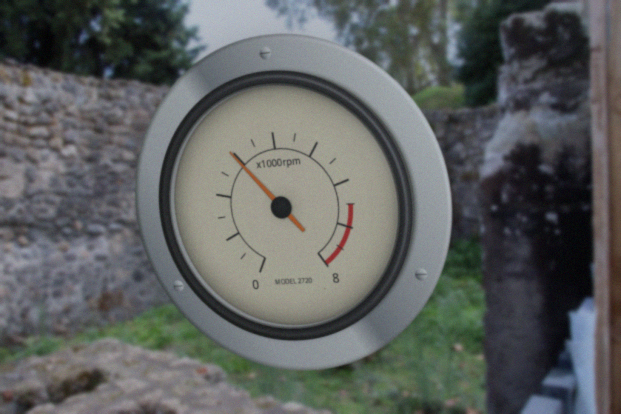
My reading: 3000 rpm
